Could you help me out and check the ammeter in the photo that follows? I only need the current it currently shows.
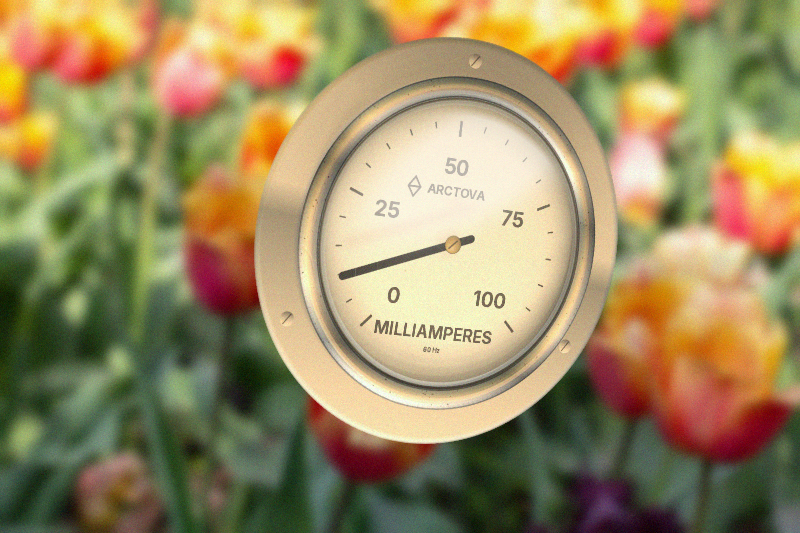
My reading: 10 mA
